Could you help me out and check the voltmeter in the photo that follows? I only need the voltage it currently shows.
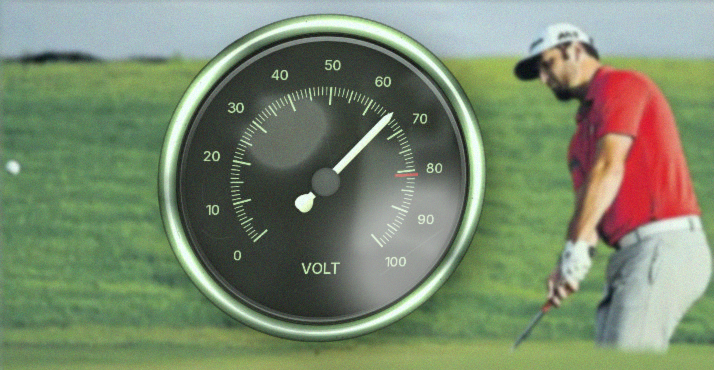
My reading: 65 V
